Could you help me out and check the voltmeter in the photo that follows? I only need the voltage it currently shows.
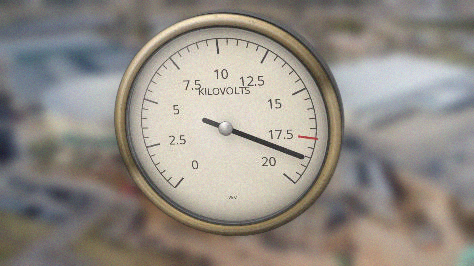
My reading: 18.5 kV
